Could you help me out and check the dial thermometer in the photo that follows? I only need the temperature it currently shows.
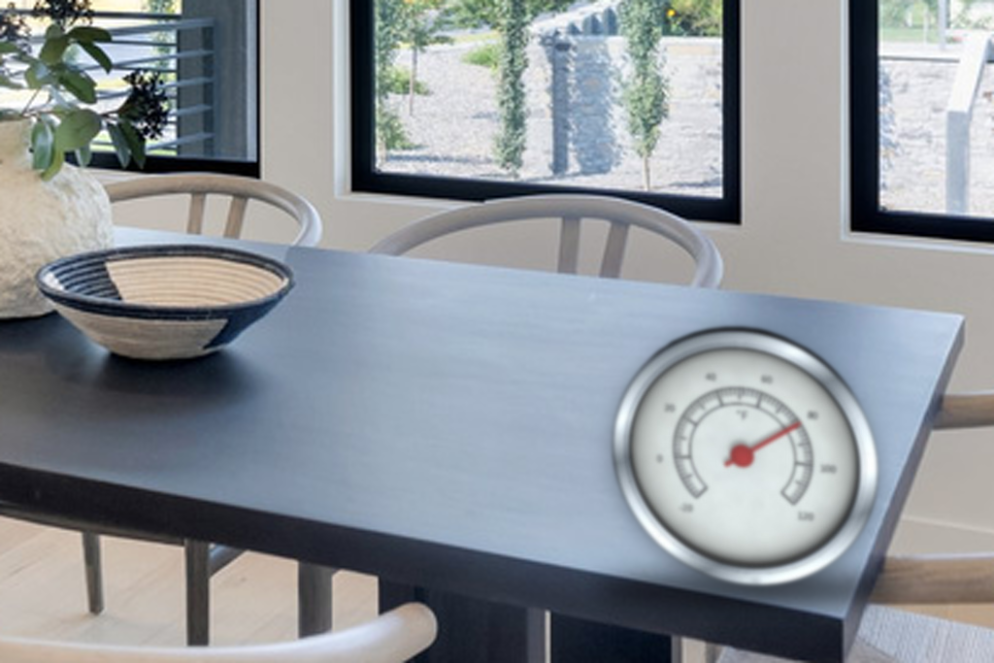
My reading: 80 °F
